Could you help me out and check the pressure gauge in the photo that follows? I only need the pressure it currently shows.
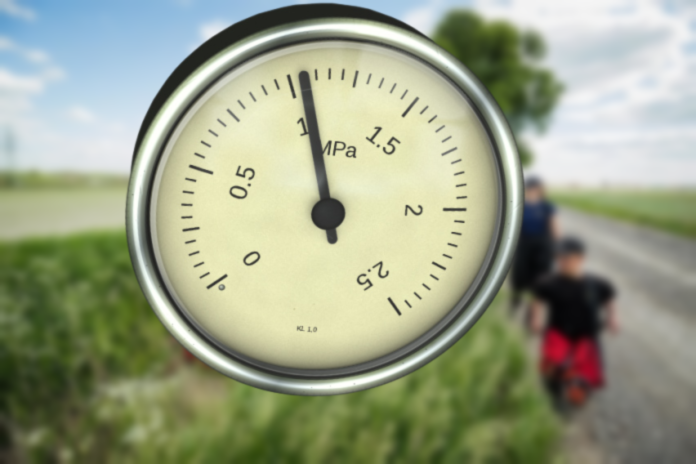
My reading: 1.05 MPa
